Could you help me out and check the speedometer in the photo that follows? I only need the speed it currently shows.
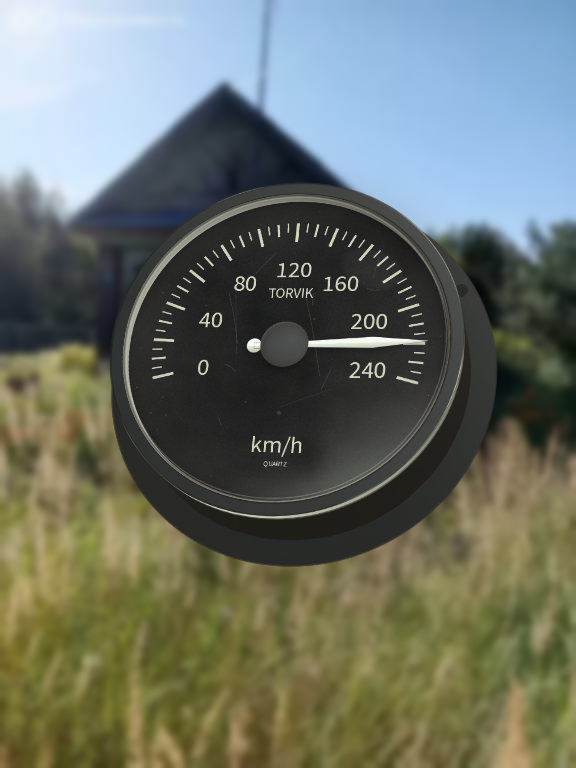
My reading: 220 km/h
